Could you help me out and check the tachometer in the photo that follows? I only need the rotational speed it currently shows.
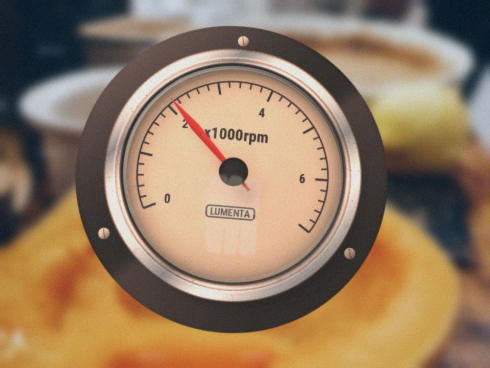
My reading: 2100 rpm
